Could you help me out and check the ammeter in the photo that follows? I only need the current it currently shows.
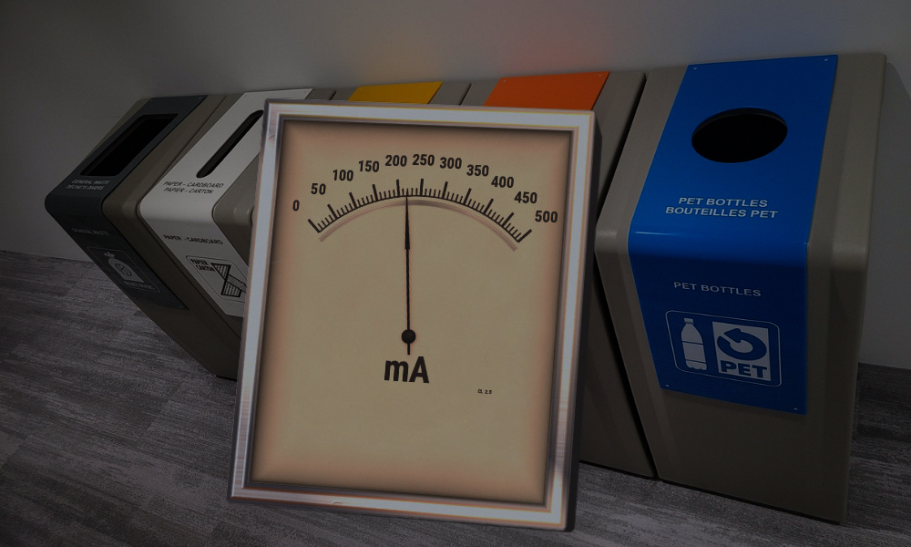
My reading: 220 mA
